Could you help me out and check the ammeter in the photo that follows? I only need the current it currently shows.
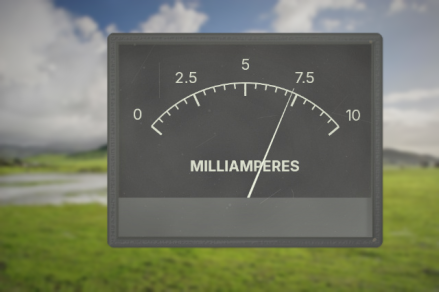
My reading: 7.25 mA
